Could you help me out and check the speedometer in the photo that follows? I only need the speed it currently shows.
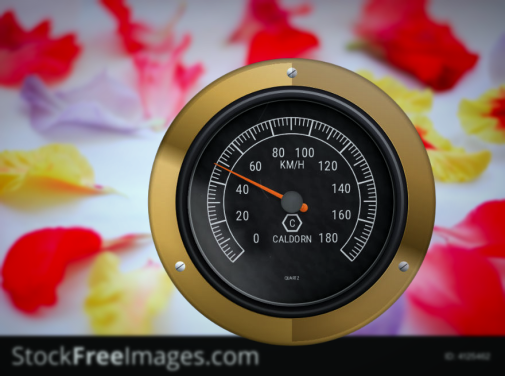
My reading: 48 km/h
